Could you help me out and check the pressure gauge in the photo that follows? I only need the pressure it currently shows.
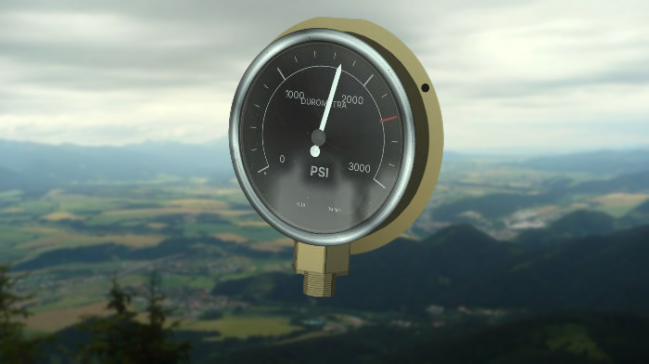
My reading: 1700 psi
